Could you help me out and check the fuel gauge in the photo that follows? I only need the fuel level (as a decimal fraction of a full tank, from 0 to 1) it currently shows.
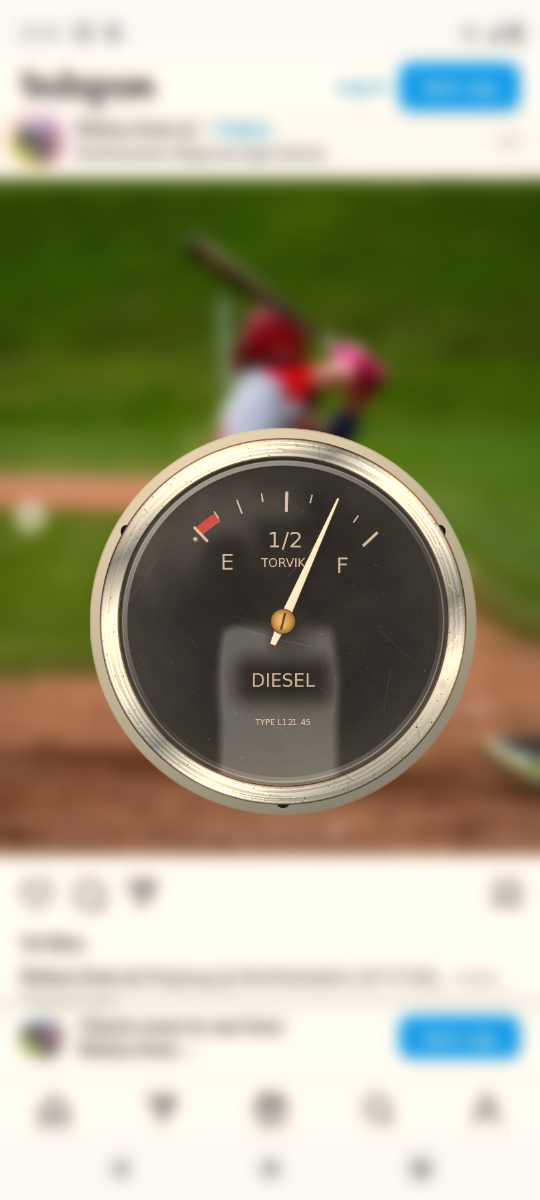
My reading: 0.75
